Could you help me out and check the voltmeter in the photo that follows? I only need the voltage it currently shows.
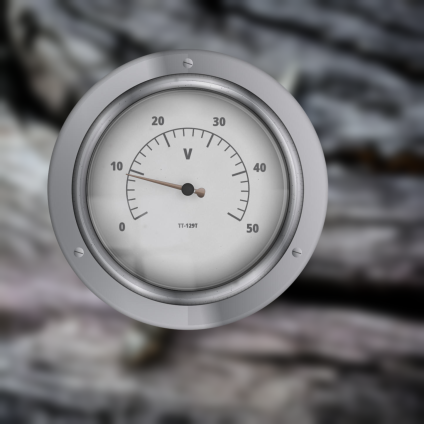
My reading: 9 V
